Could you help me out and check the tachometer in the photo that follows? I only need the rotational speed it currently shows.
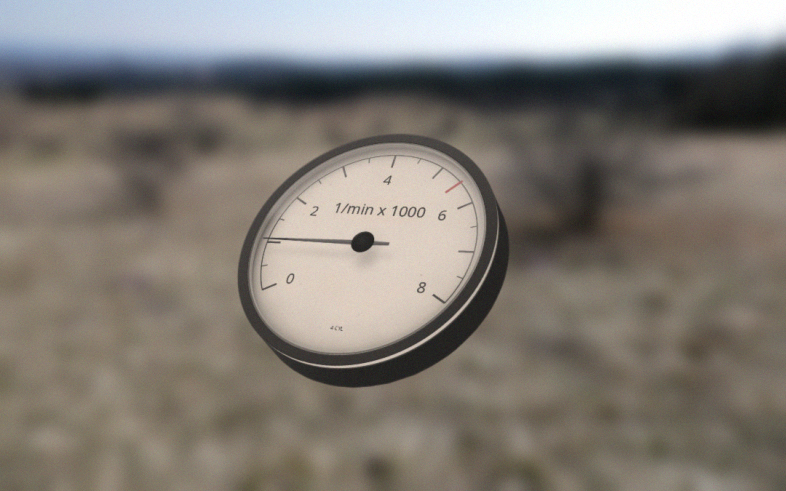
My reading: 1000 rpm
